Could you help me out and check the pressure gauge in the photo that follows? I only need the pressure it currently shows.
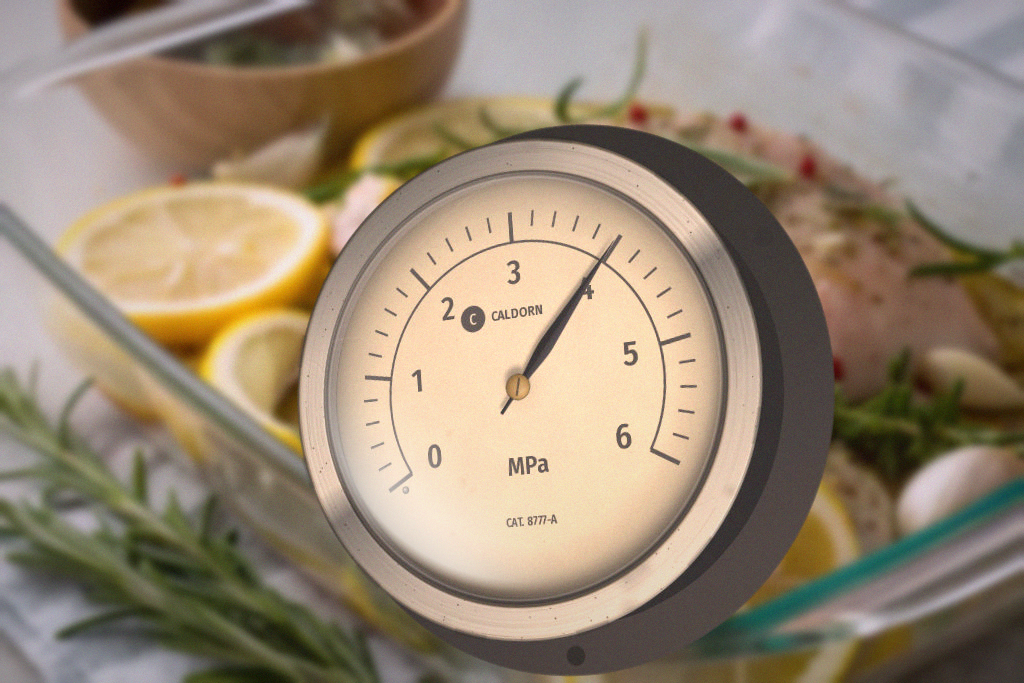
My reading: 4 MPa
